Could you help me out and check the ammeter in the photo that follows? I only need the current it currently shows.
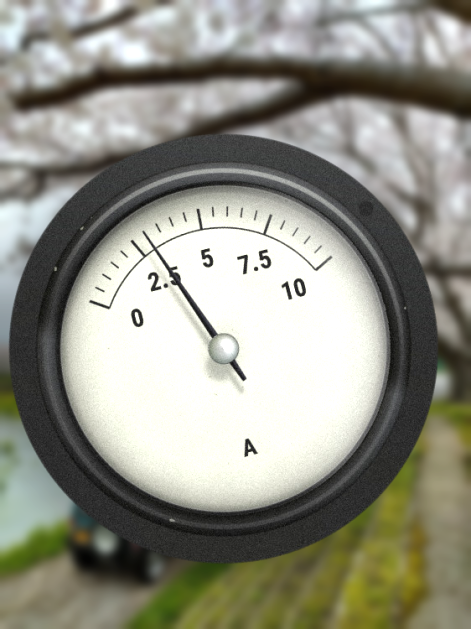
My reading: 3 A
